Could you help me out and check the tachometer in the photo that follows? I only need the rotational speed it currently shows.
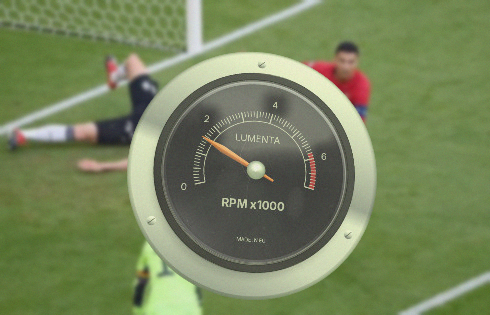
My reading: 1500 rpm
